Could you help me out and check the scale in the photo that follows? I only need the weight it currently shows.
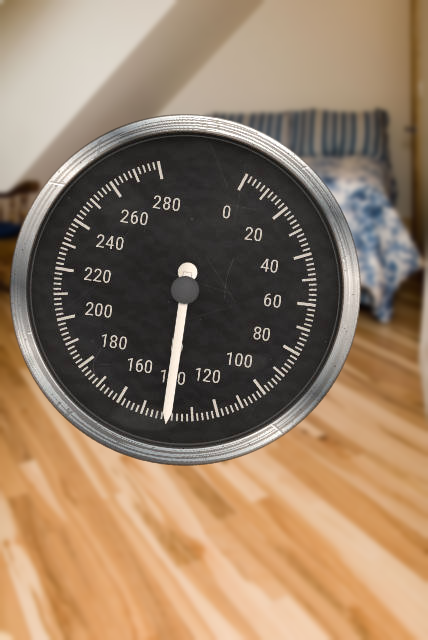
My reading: 140 lb
